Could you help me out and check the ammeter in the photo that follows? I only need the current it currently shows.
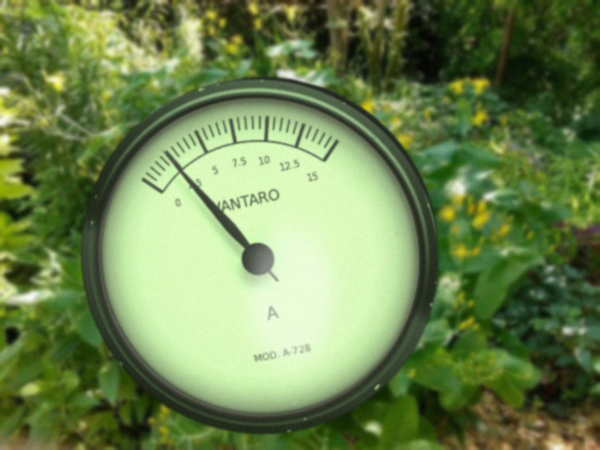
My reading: 2.5 A
